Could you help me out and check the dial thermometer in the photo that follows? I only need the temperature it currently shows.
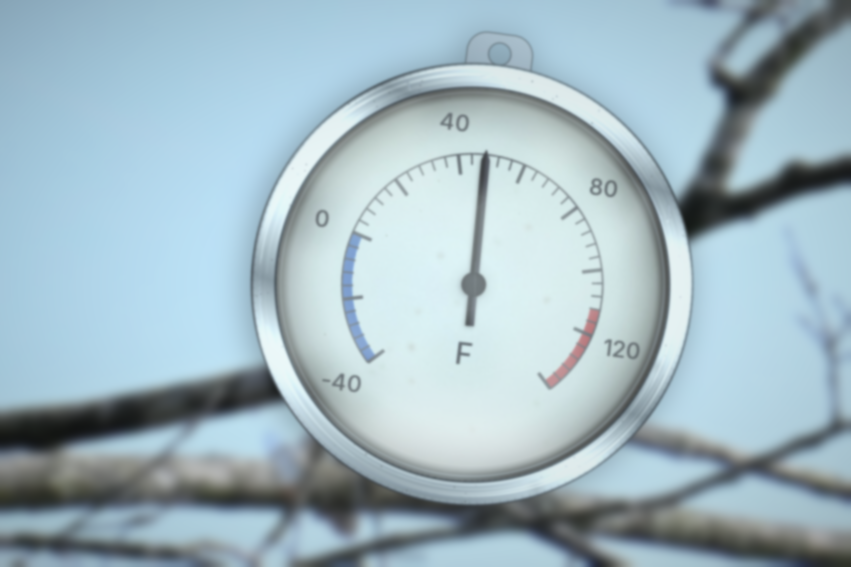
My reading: 48 °F
